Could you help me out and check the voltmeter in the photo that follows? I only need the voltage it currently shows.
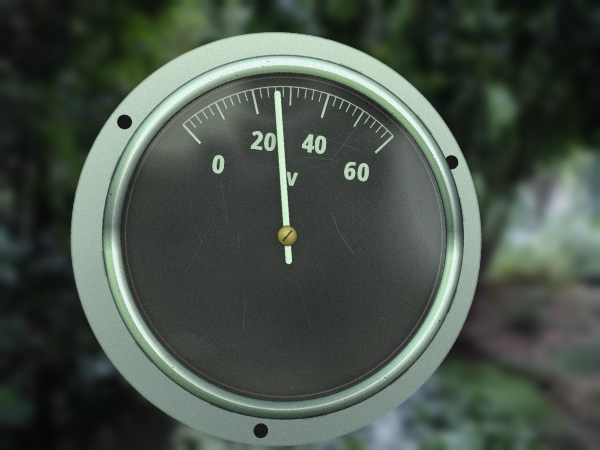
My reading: 26 V
